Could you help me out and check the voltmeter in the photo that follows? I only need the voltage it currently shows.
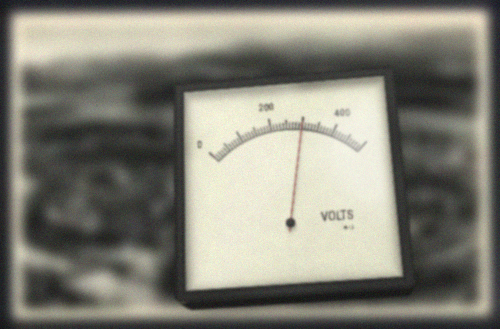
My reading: 300 V
